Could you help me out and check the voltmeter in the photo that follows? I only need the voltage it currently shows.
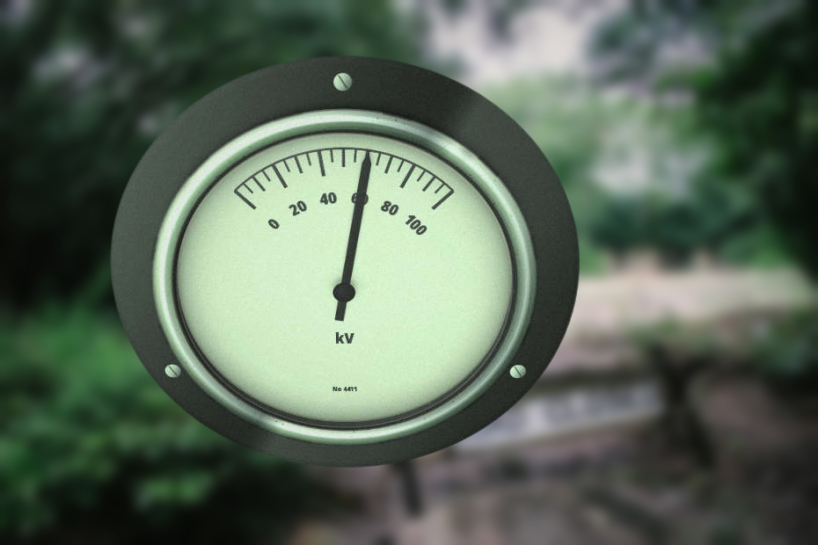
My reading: 60 kV
